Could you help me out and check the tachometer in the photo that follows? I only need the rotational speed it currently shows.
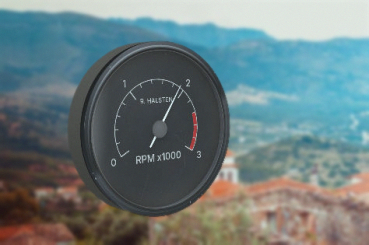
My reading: 1900 rpm
